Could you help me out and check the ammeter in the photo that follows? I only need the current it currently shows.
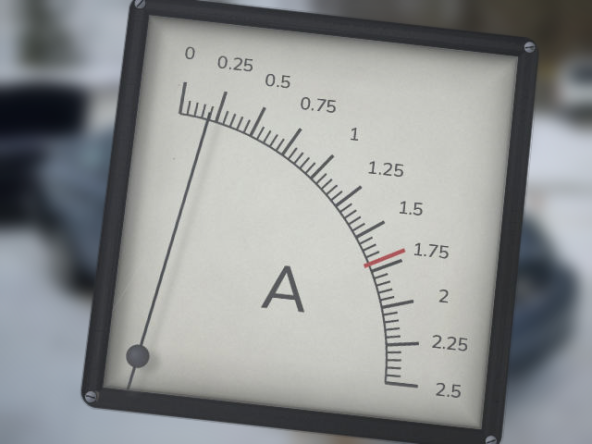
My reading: 0.2 A
